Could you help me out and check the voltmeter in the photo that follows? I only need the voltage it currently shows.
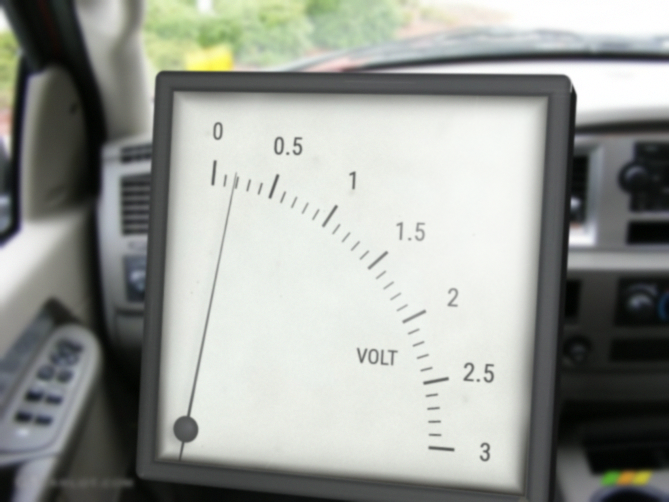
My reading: 0.2 V
